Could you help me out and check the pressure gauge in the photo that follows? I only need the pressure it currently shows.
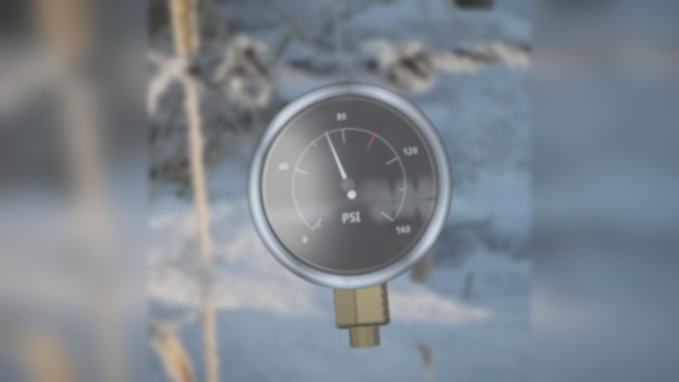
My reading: 70 psi
